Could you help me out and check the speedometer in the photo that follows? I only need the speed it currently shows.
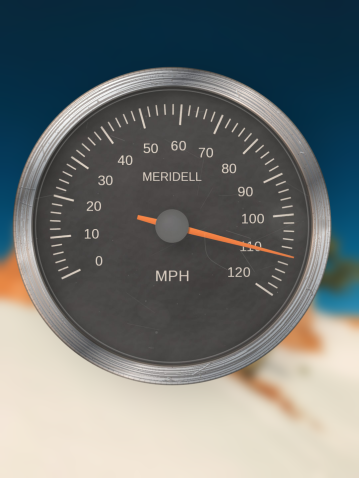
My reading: 110 mph
